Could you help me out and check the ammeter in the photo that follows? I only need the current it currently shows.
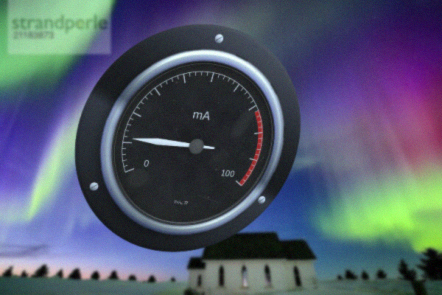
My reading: 12 mA
